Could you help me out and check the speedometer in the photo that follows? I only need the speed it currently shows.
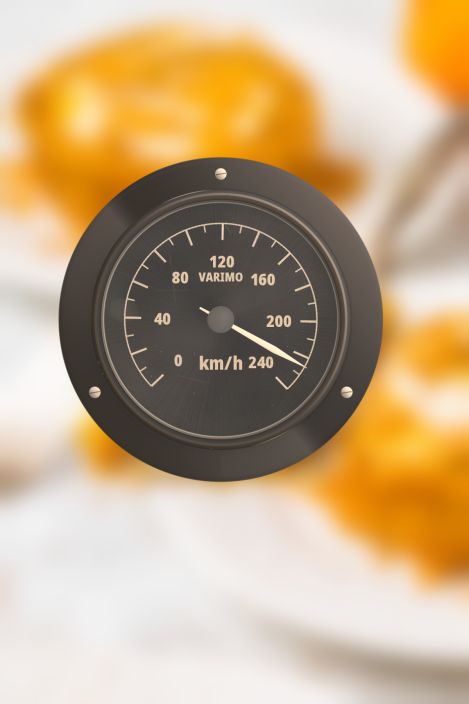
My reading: 225 km/h
